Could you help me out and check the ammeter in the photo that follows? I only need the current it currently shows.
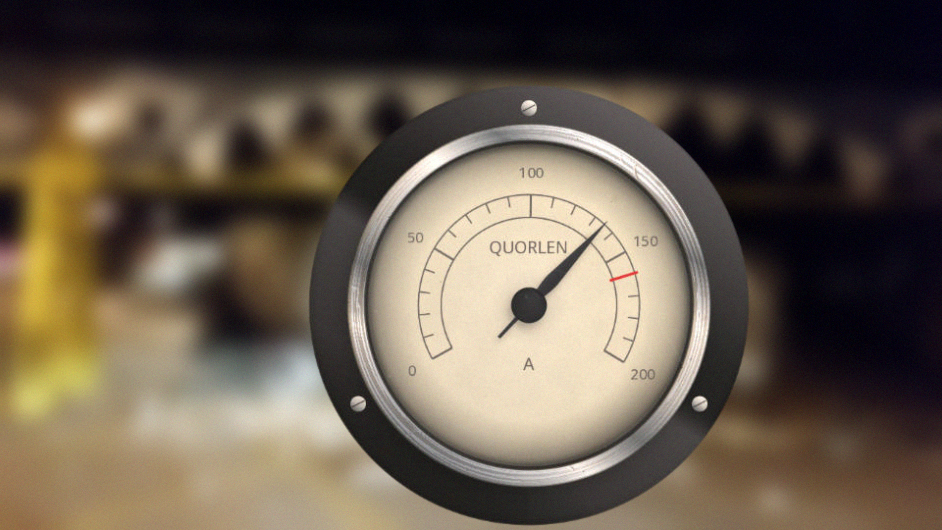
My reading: 135 A
